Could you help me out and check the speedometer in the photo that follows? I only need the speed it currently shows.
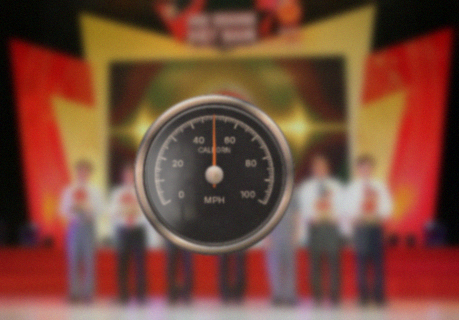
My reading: 50 mph
